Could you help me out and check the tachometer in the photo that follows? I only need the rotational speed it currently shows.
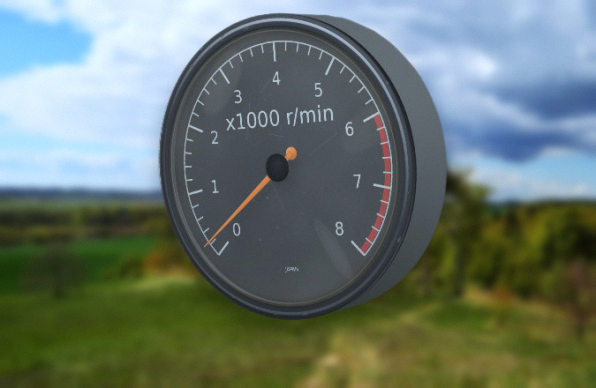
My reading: 200 rpm
